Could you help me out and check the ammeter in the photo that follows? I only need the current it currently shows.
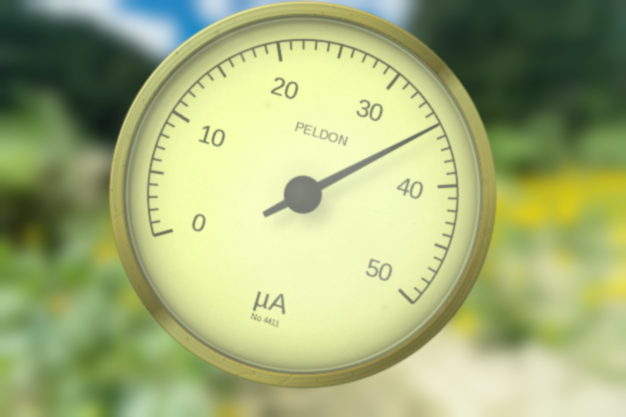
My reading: 35 µA
